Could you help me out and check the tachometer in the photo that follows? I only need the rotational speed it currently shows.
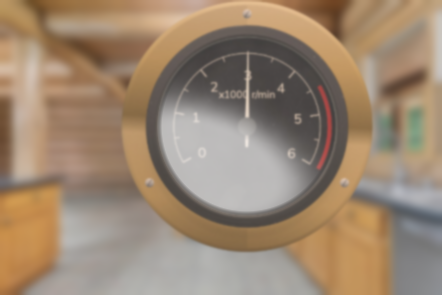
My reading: 3000 rpm
